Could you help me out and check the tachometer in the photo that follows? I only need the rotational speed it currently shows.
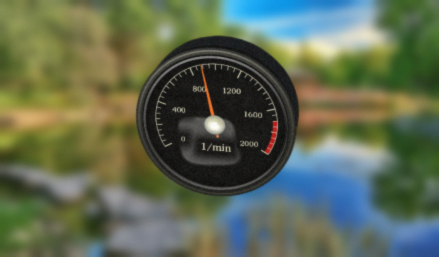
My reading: 900 rpm
